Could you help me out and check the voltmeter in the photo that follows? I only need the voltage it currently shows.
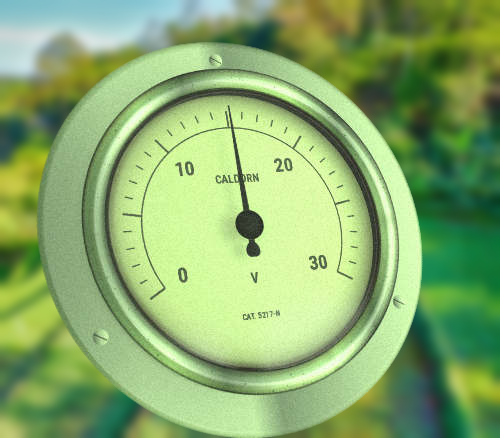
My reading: 15 V
